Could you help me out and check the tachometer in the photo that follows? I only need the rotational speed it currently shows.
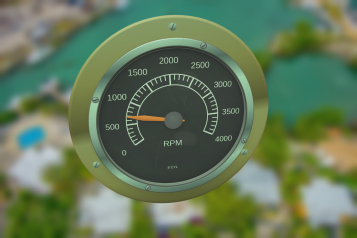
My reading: 700 rpm
